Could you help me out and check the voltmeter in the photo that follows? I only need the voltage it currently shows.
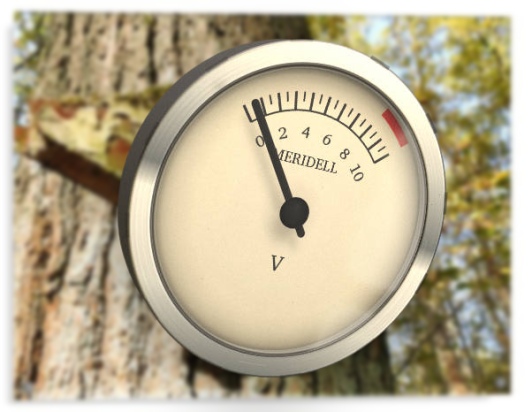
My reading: 0.5 V
